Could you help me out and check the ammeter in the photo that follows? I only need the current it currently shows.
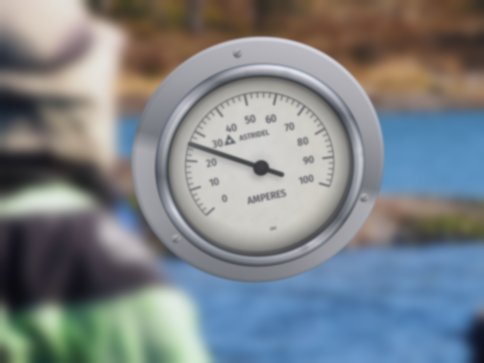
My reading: 26 A
